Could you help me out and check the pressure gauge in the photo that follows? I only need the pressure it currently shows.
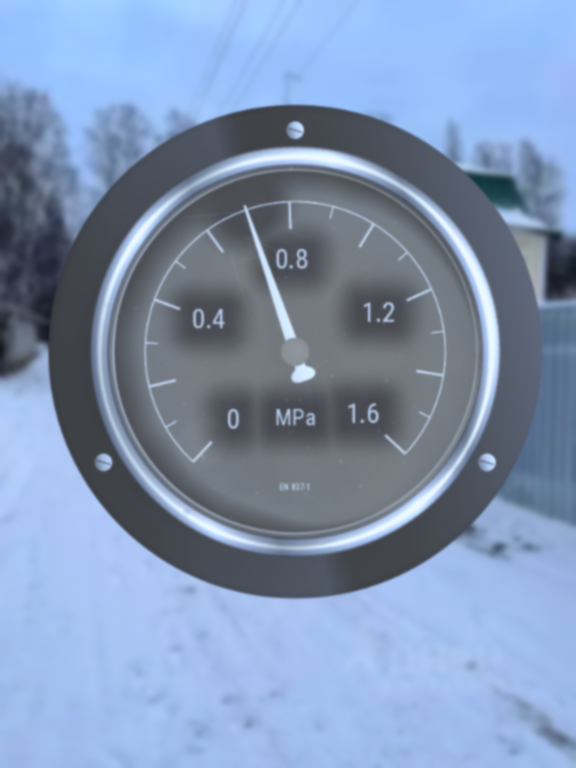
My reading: 0.7 MPa
